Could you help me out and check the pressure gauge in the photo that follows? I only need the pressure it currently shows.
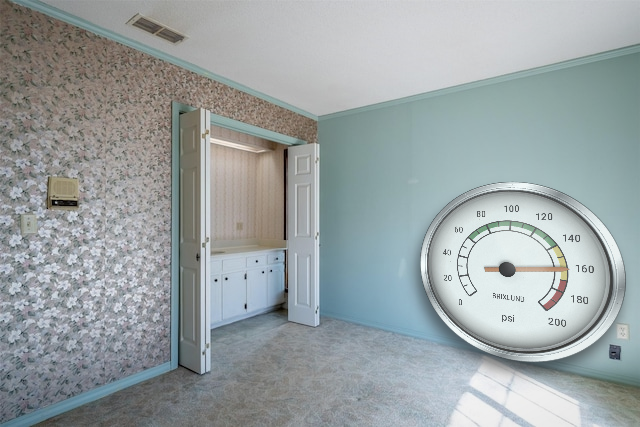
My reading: 160 psi
